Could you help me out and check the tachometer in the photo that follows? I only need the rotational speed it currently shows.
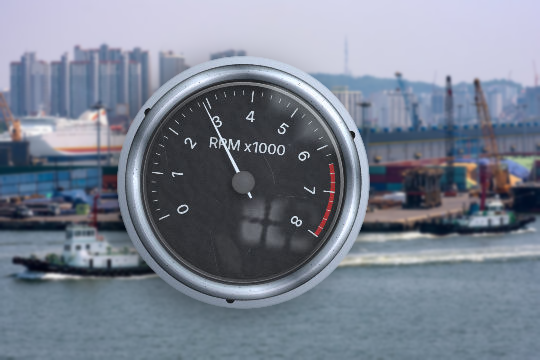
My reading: 2900 rpm
